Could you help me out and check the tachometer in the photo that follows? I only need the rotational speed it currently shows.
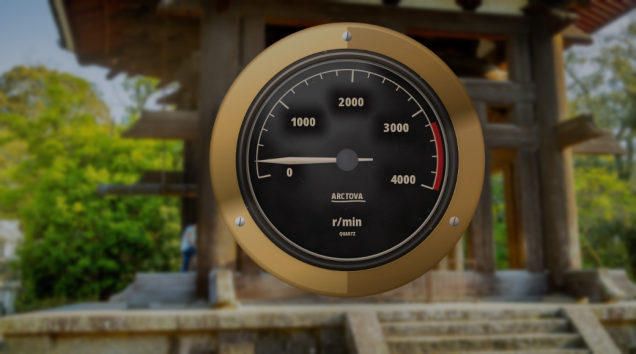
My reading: 200 rpm
